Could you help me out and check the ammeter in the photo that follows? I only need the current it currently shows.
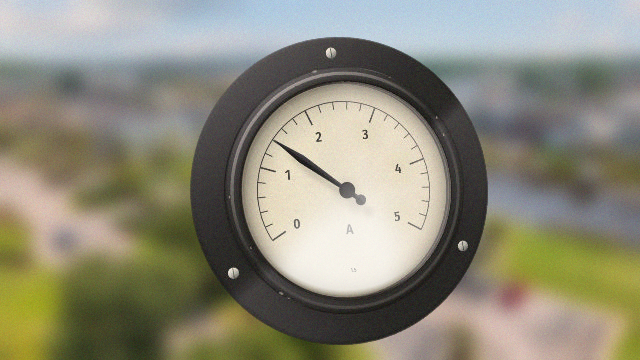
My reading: 1.4 A
